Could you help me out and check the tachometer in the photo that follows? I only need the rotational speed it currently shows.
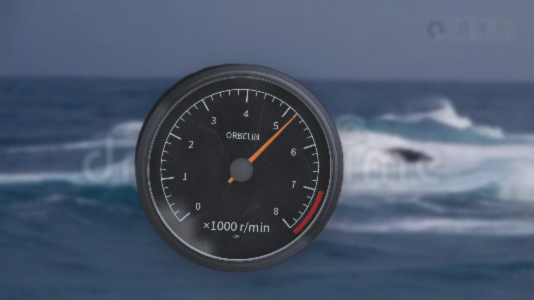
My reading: 5200 rpm
